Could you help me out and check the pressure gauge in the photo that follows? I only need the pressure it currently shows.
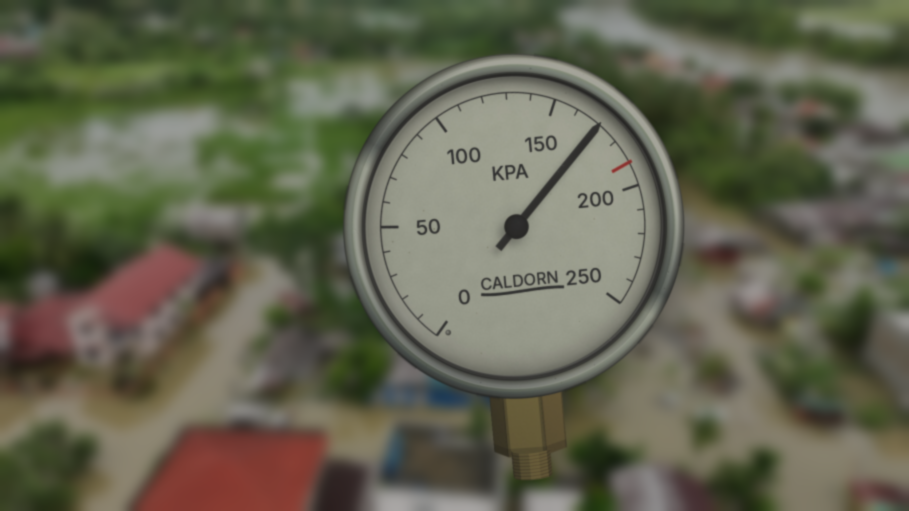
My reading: 170 kPa
